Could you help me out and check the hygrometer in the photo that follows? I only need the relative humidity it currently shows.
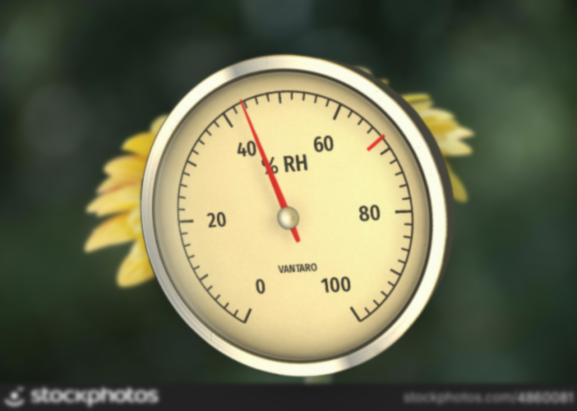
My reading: 44 %
